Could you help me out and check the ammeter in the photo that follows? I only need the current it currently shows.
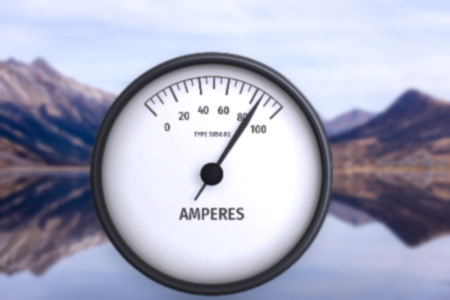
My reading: 85 A
